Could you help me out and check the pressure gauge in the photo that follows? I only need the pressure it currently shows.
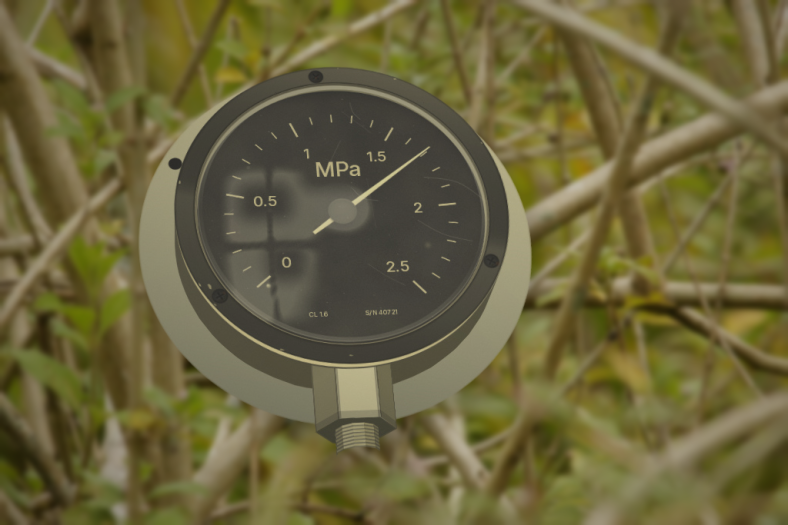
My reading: 1.7 MPa
